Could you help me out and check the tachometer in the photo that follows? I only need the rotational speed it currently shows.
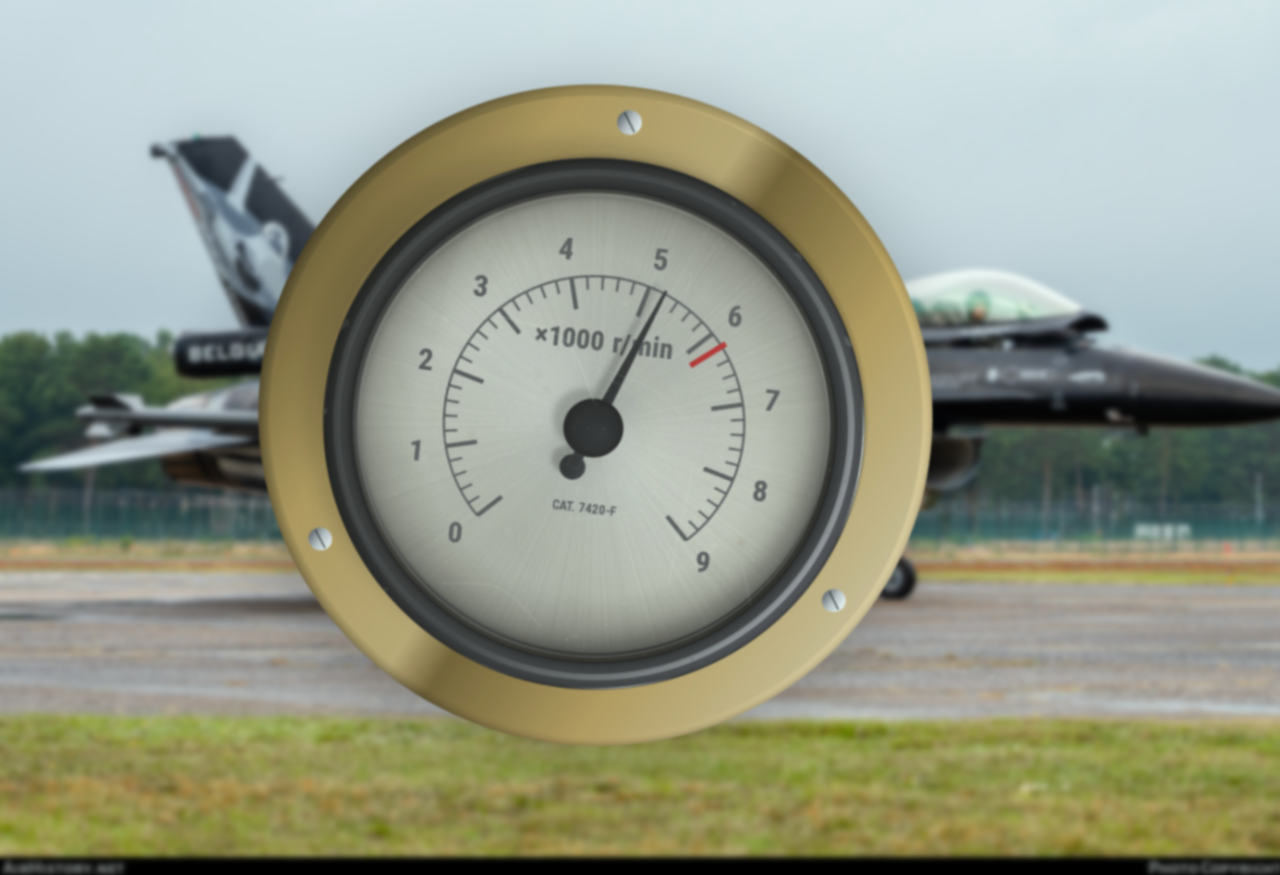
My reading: 5200 rpm
